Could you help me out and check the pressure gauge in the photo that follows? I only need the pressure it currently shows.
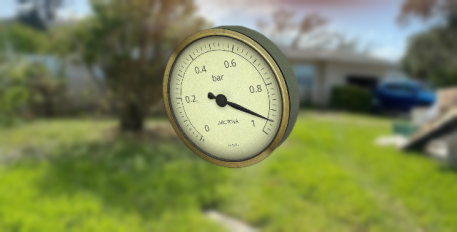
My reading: 0.94 bar
